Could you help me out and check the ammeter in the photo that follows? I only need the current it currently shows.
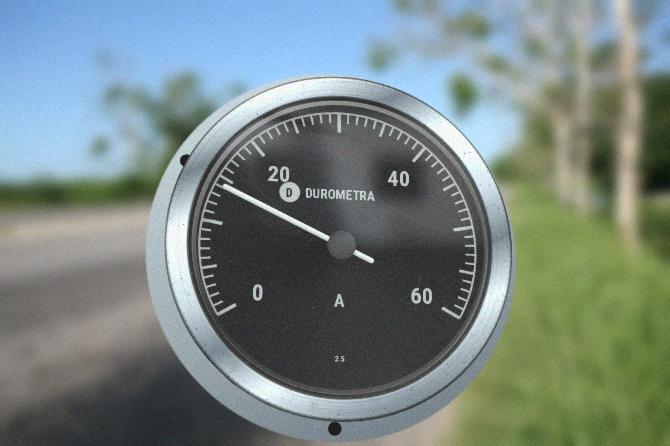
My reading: 14 A
